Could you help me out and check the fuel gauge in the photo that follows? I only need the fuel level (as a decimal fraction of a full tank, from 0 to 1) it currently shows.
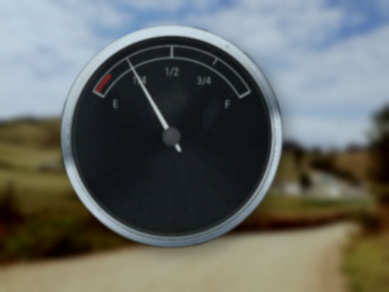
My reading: 0.25
